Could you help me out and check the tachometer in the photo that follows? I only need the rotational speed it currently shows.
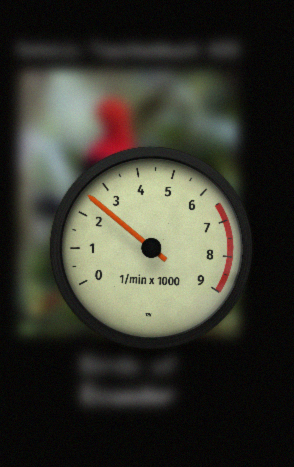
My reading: 2500 rpm
